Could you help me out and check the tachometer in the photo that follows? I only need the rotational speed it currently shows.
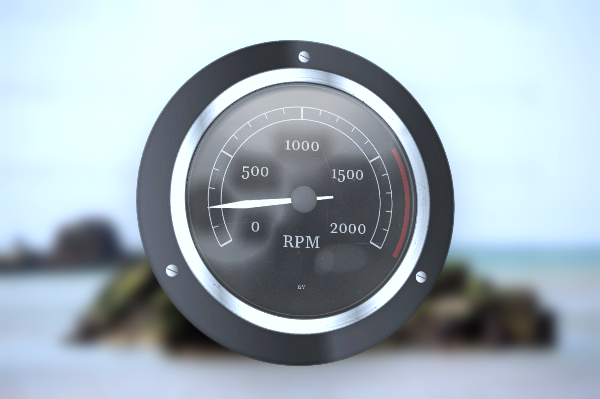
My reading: 200 rpm
